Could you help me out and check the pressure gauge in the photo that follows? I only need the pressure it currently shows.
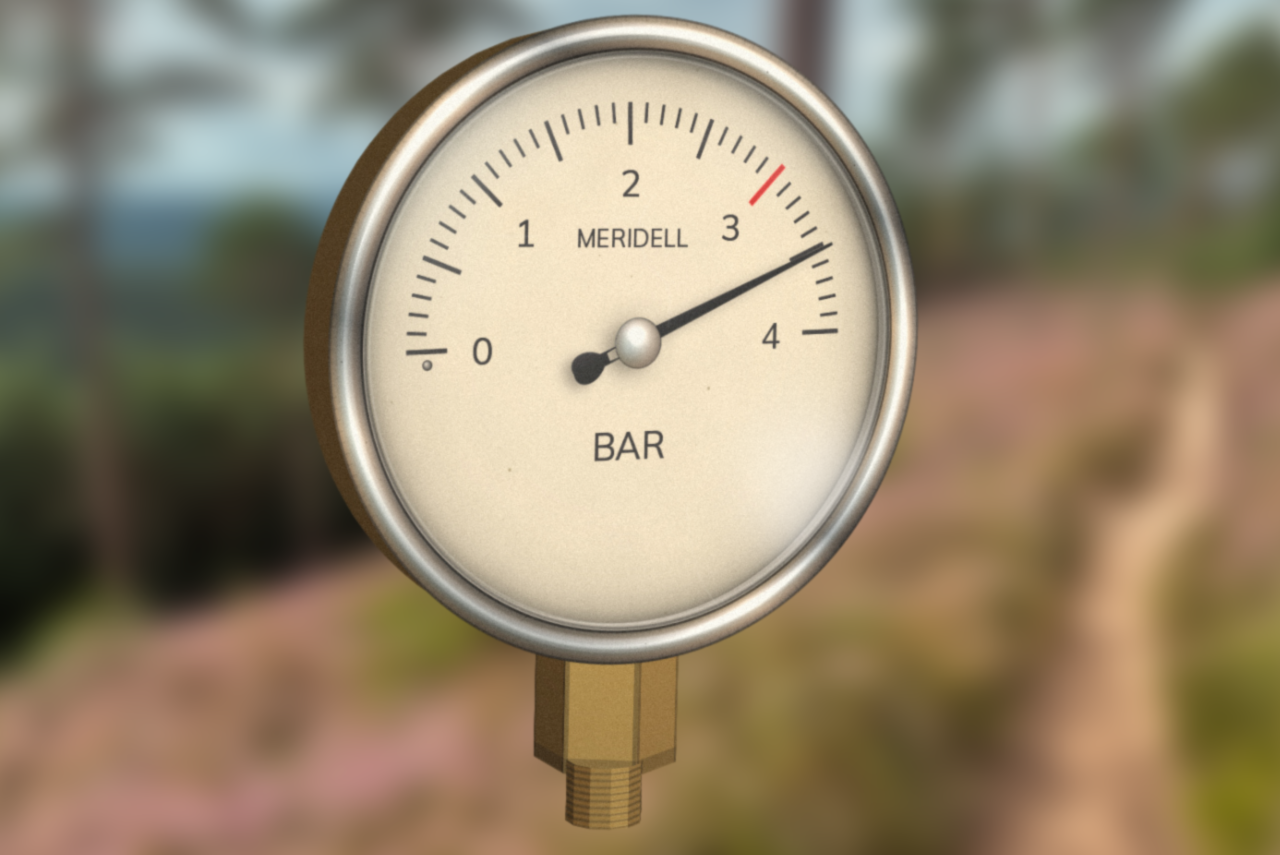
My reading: 3.5 bar
